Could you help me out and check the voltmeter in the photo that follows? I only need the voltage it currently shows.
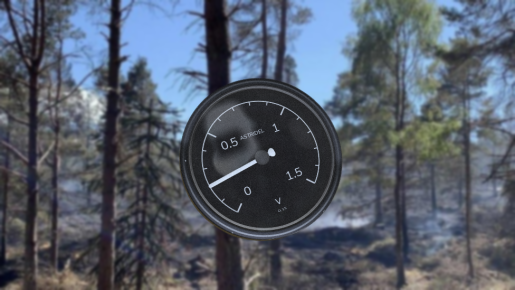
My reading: 0.2 V
